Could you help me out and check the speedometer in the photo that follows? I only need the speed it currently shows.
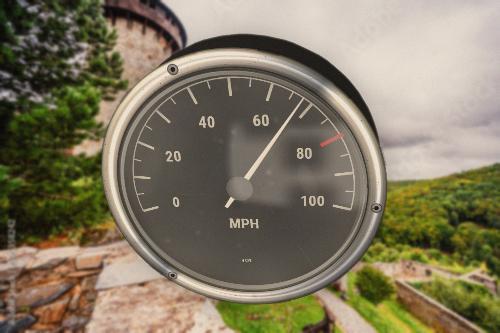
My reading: 67.5 mph
